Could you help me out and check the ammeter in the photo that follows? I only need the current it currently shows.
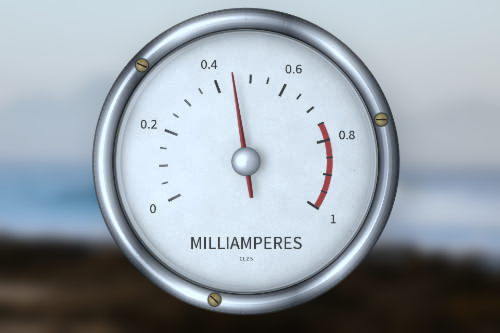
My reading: 0.45 mA
